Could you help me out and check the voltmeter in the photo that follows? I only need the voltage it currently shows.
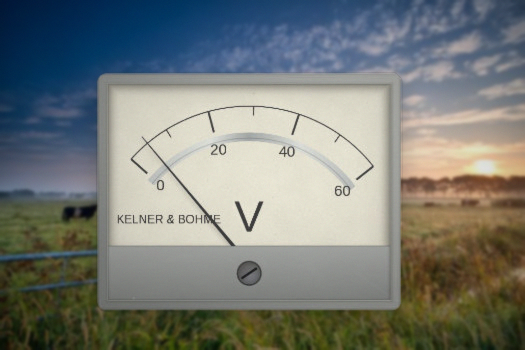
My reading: 5 V
